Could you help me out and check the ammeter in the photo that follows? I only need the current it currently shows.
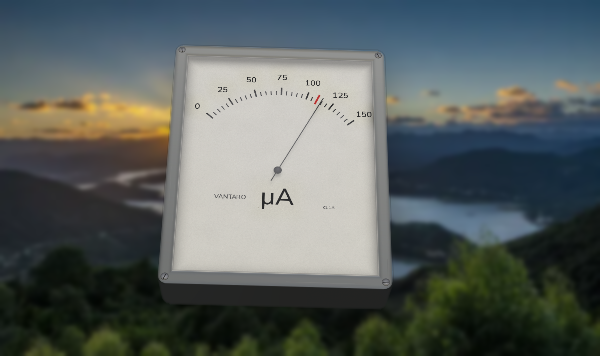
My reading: 115 µA
